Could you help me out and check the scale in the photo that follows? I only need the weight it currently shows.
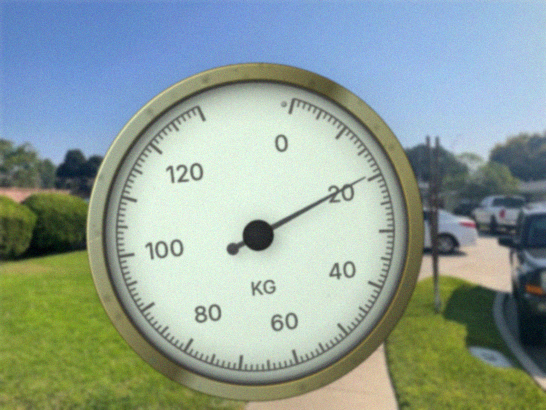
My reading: 19 kg
